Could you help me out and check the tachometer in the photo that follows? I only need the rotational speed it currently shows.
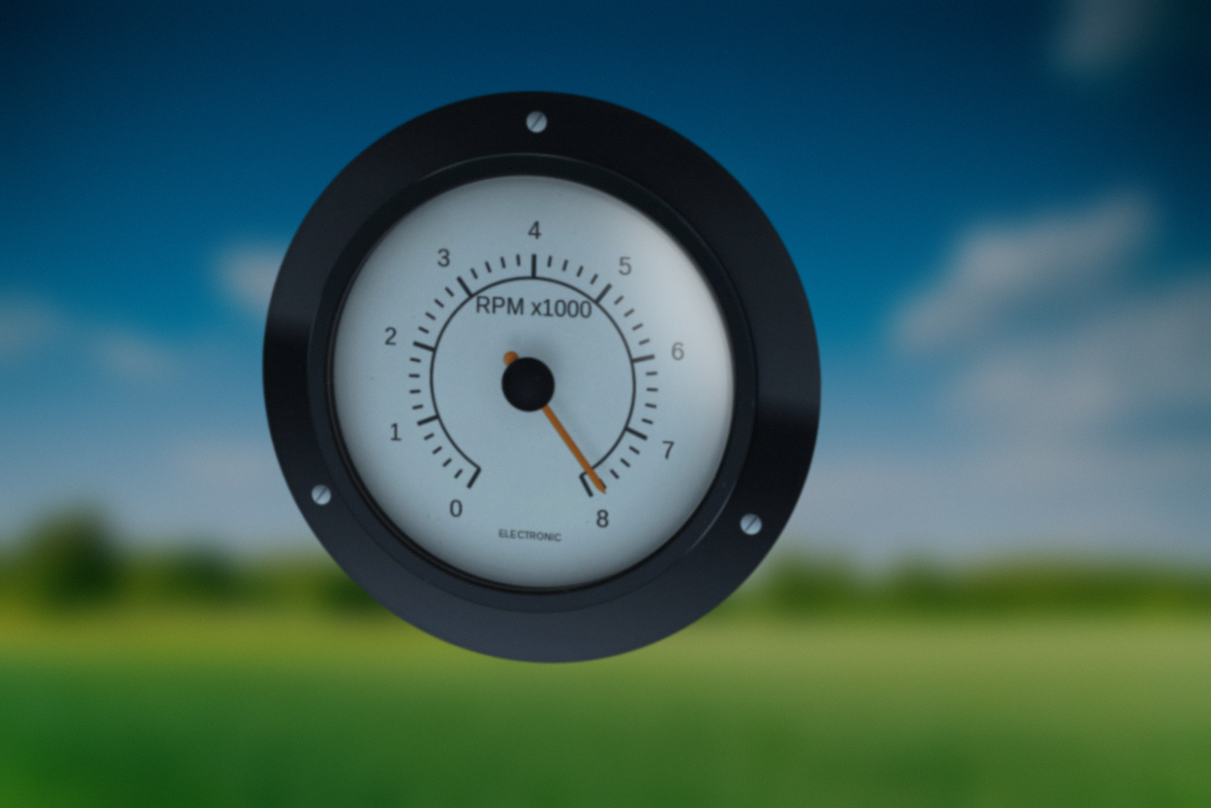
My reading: 7800 rpm
